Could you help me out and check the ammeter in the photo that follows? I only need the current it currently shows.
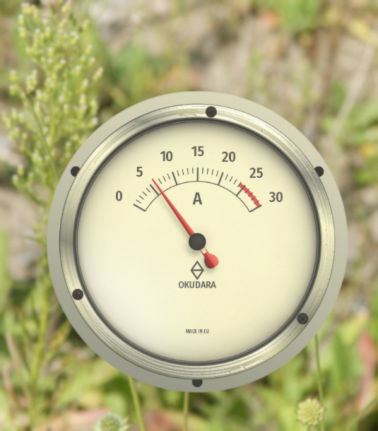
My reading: 6 A
